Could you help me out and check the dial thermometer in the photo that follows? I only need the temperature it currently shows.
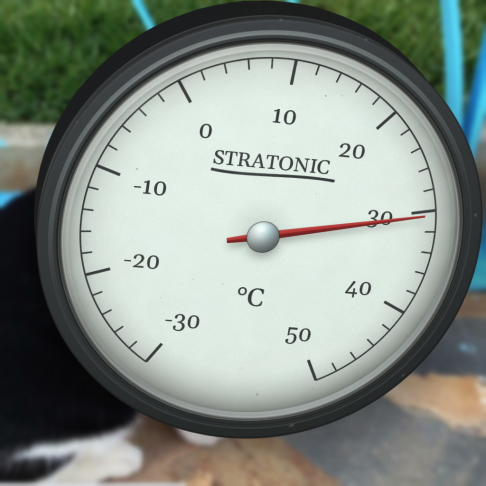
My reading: 30 °C
